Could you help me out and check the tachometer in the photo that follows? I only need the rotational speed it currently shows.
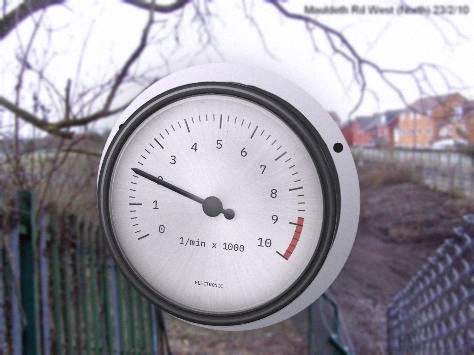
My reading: 2000 rpm
